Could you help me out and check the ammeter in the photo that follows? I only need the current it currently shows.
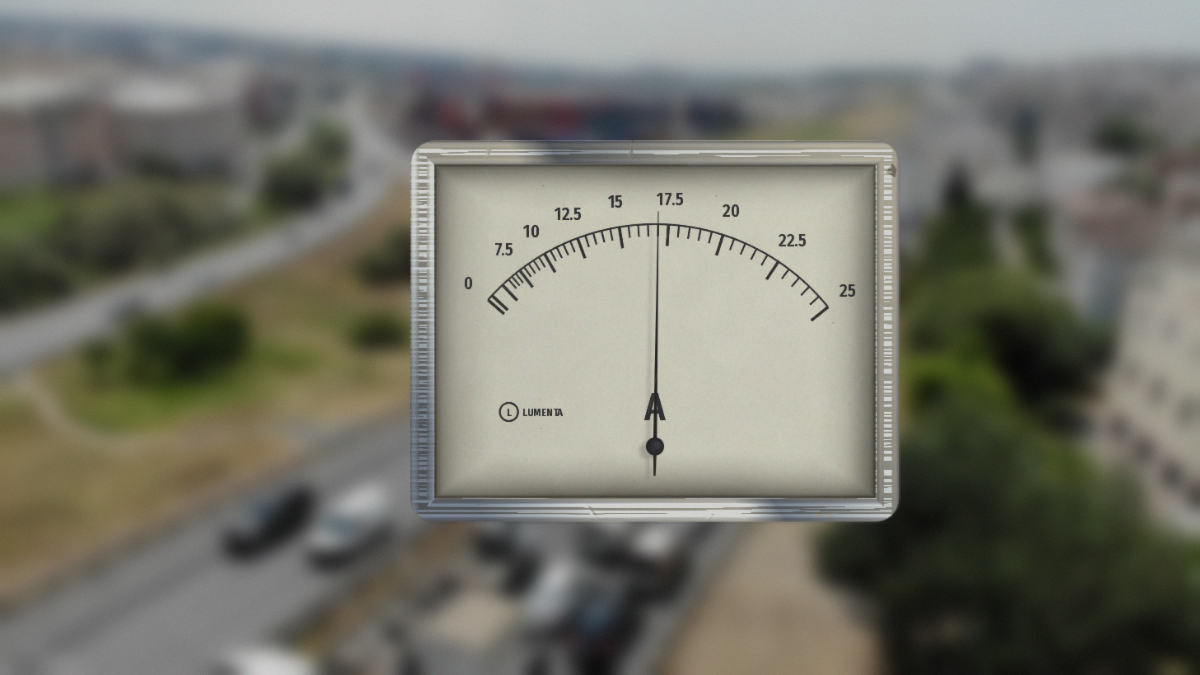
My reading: 17 A
